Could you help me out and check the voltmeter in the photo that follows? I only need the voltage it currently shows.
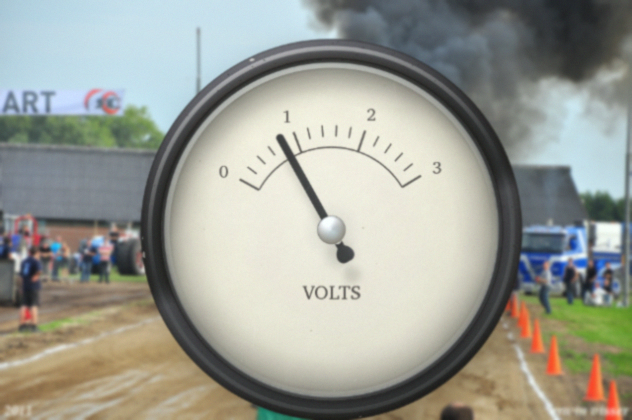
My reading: 0.8 V
